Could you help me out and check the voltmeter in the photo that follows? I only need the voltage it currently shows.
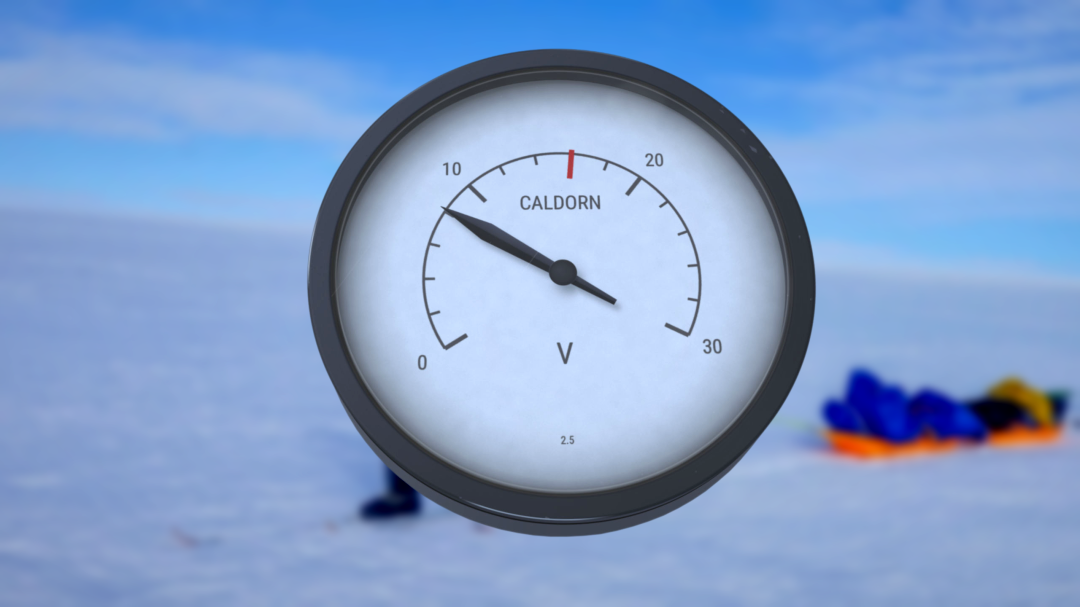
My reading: 8 V
